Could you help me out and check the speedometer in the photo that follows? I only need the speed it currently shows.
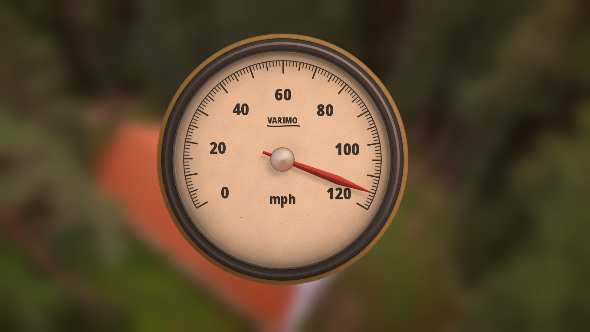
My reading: 115 mph
